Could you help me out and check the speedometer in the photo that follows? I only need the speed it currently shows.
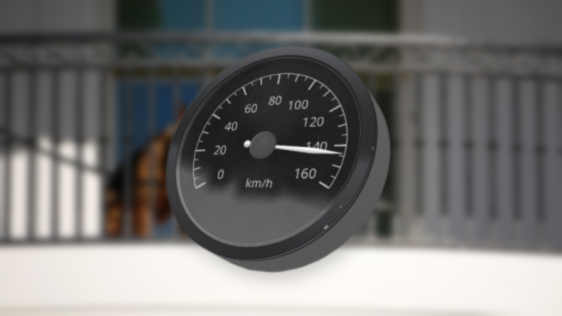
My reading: 145 km/h
